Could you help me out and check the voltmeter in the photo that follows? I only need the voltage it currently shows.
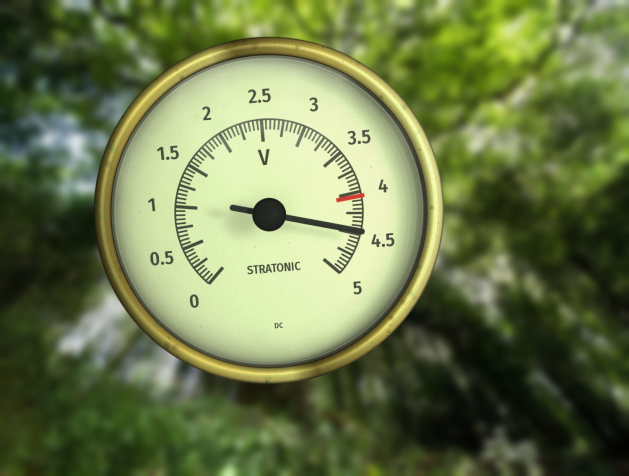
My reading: 4.45 V
